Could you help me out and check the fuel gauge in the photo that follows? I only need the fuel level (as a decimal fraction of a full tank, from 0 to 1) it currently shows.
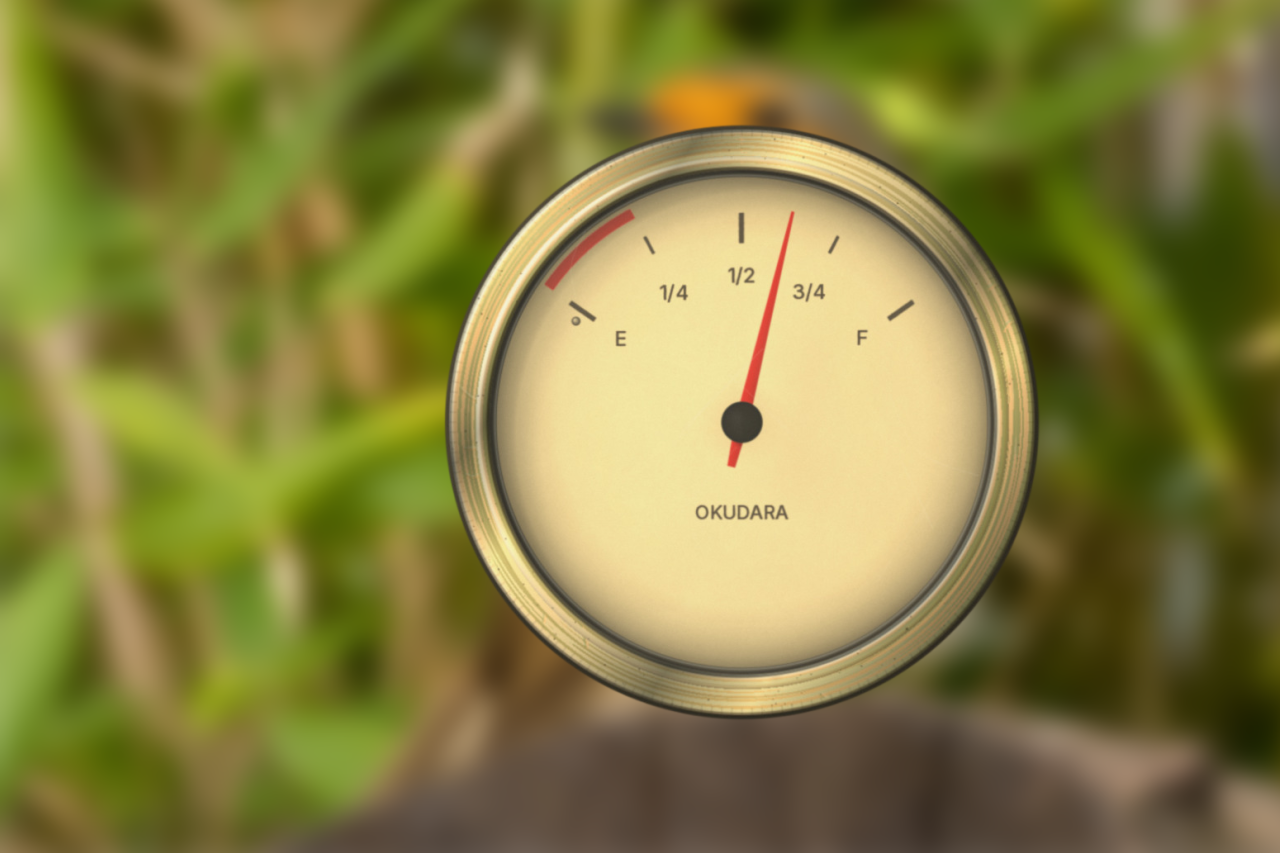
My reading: 0.625
